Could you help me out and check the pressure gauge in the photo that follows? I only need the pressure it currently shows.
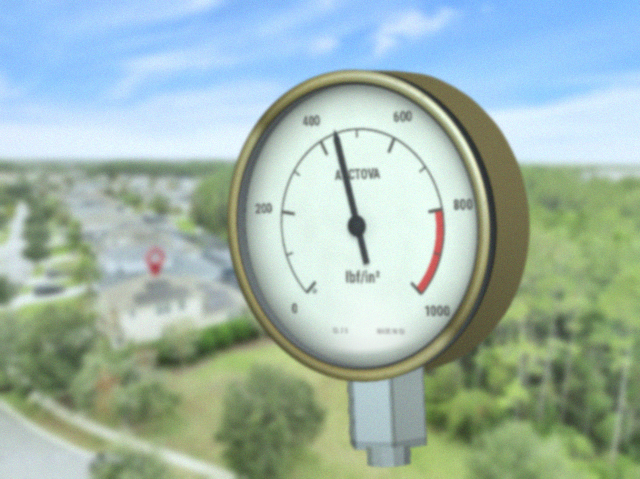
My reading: 450 psi
